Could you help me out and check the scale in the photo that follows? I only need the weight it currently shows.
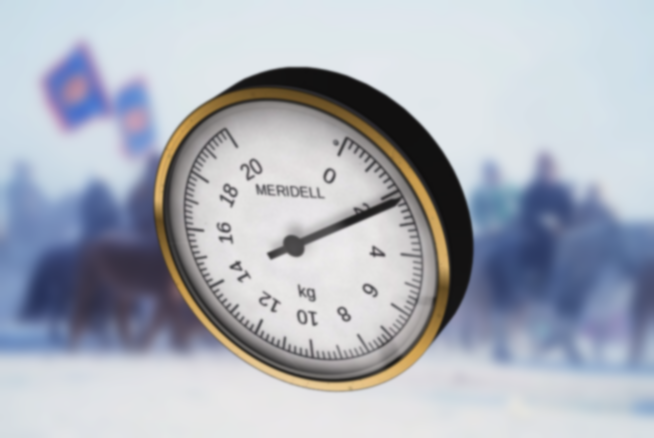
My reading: 2.2 kg
